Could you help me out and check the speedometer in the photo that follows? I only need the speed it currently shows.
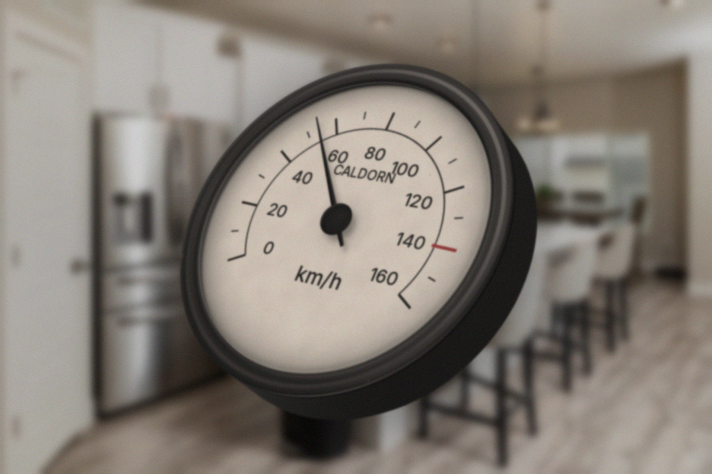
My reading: 55 km/h
